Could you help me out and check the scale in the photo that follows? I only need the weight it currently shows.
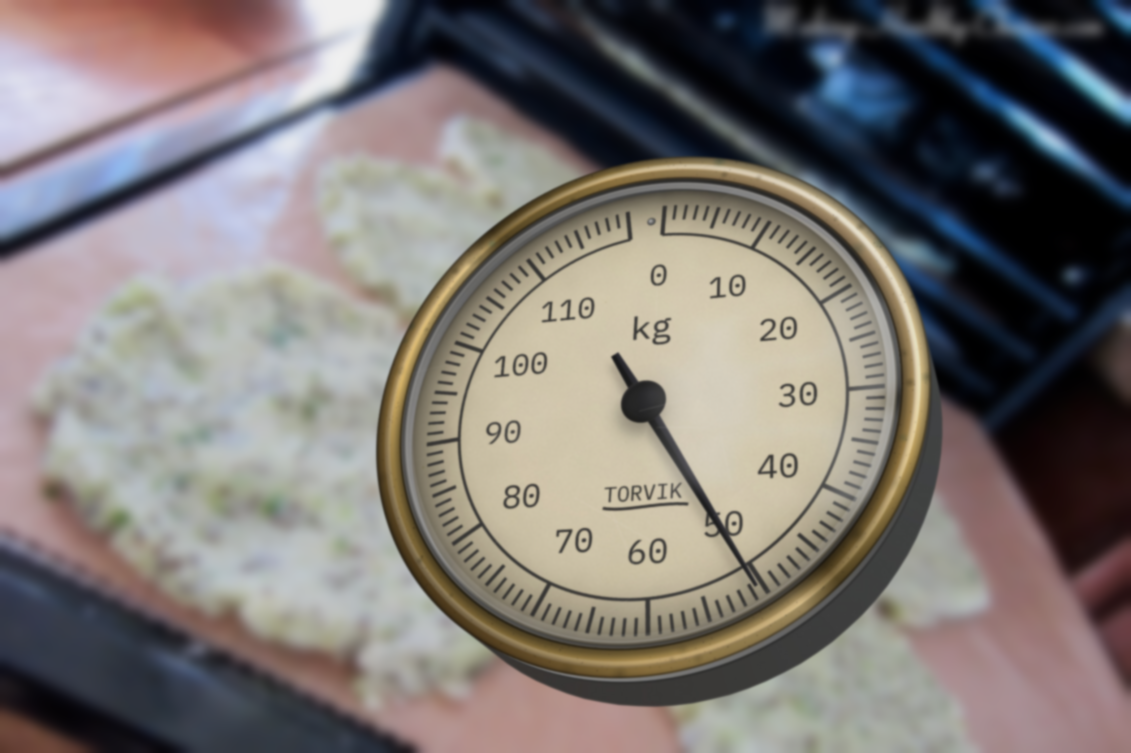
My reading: 50.5 kg
